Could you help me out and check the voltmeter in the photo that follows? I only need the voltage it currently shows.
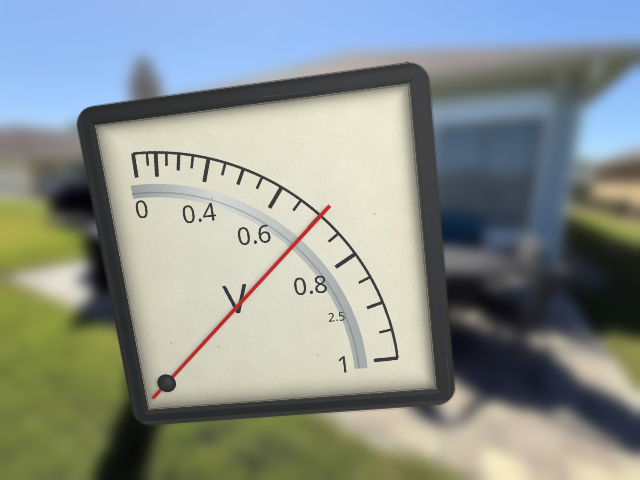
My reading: 0.7 V
